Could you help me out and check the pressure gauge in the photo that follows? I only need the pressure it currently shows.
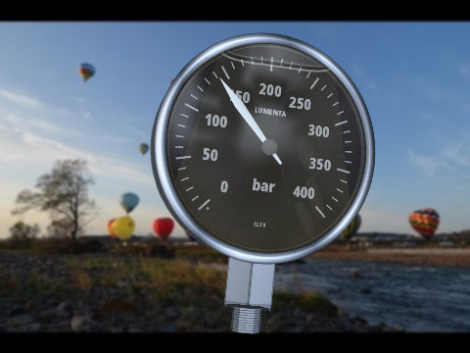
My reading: 140 bar
